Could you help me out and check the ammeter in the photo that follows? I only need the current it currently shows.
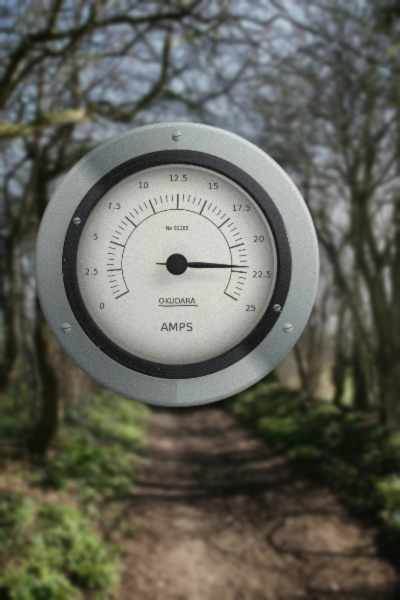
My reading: 22 A
